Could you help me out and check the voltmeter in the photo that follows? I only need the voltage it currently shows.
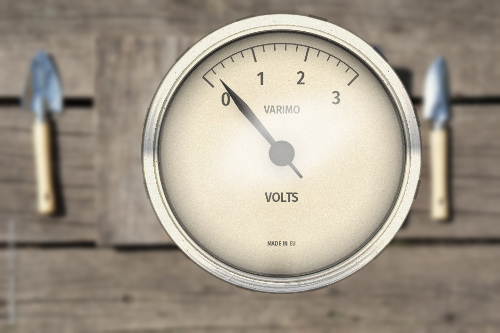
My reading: 0.2 V
